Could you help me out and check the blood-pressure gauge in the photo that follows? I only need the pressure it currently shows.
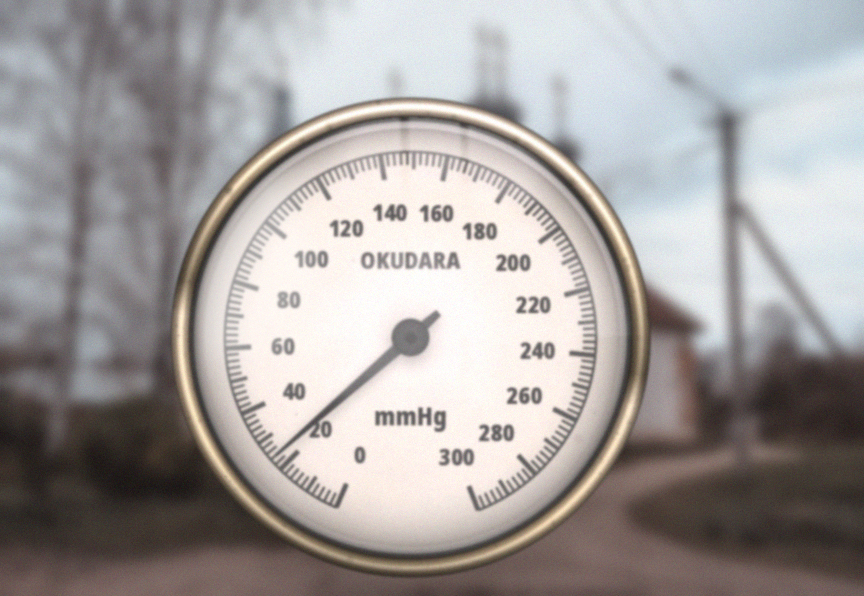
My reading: 24 mmHg
